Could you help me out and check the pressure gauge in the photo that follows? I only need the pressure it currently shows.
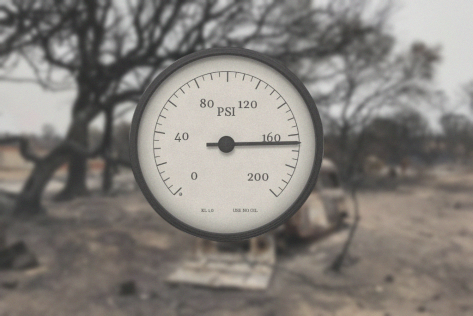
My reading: 165 psi
